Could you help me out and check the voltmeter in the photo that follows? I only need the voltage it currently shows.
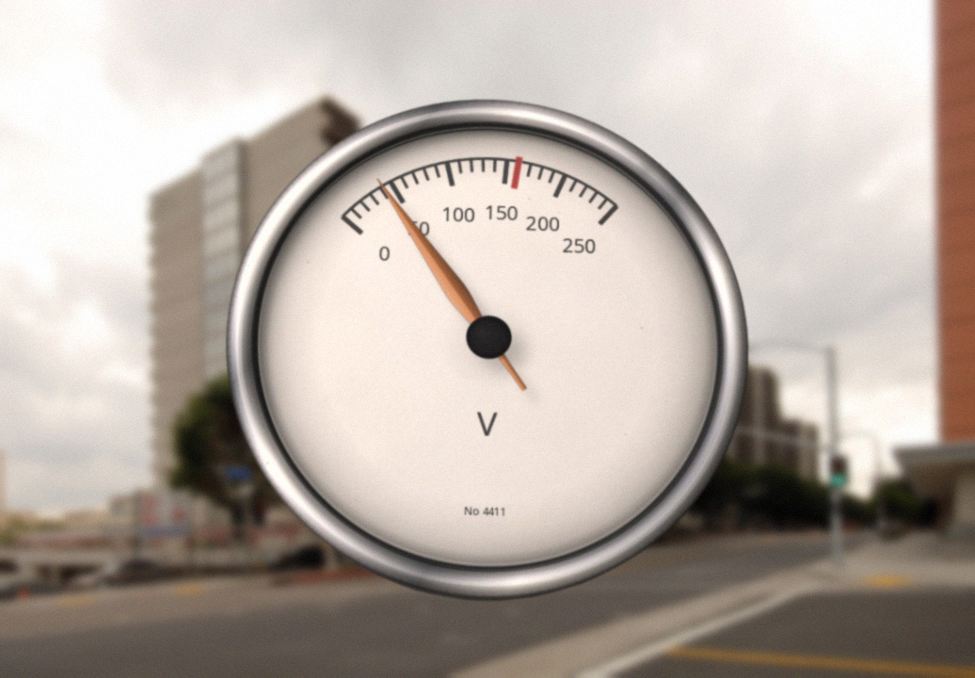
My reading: 40 V
